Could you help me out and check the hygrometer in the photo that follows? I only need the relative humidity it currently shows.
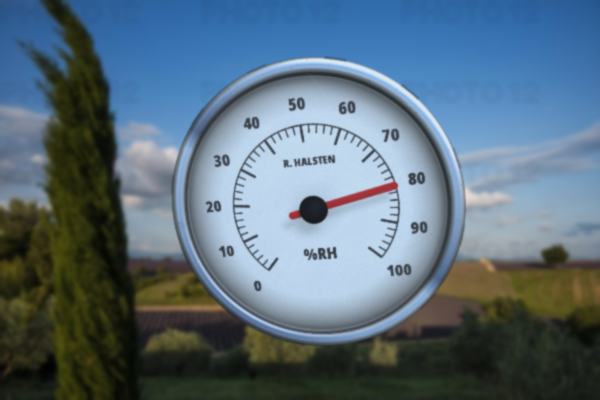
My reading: 80 %
